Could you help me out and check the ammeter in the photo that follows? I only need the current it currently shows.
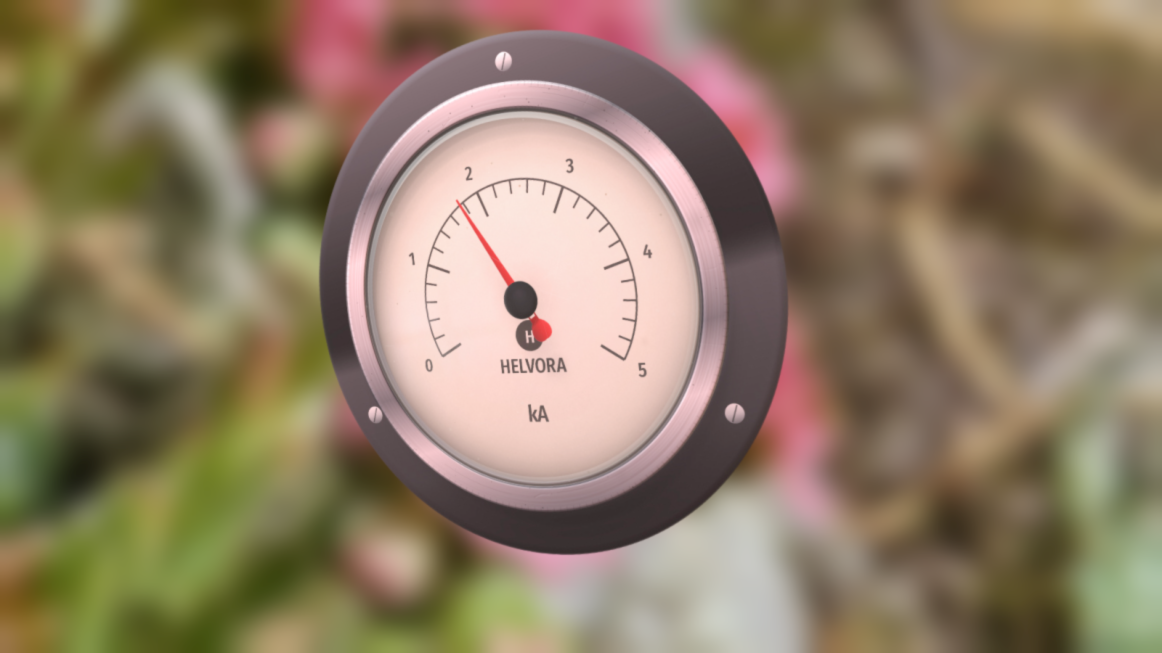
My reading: 1.8 kA
